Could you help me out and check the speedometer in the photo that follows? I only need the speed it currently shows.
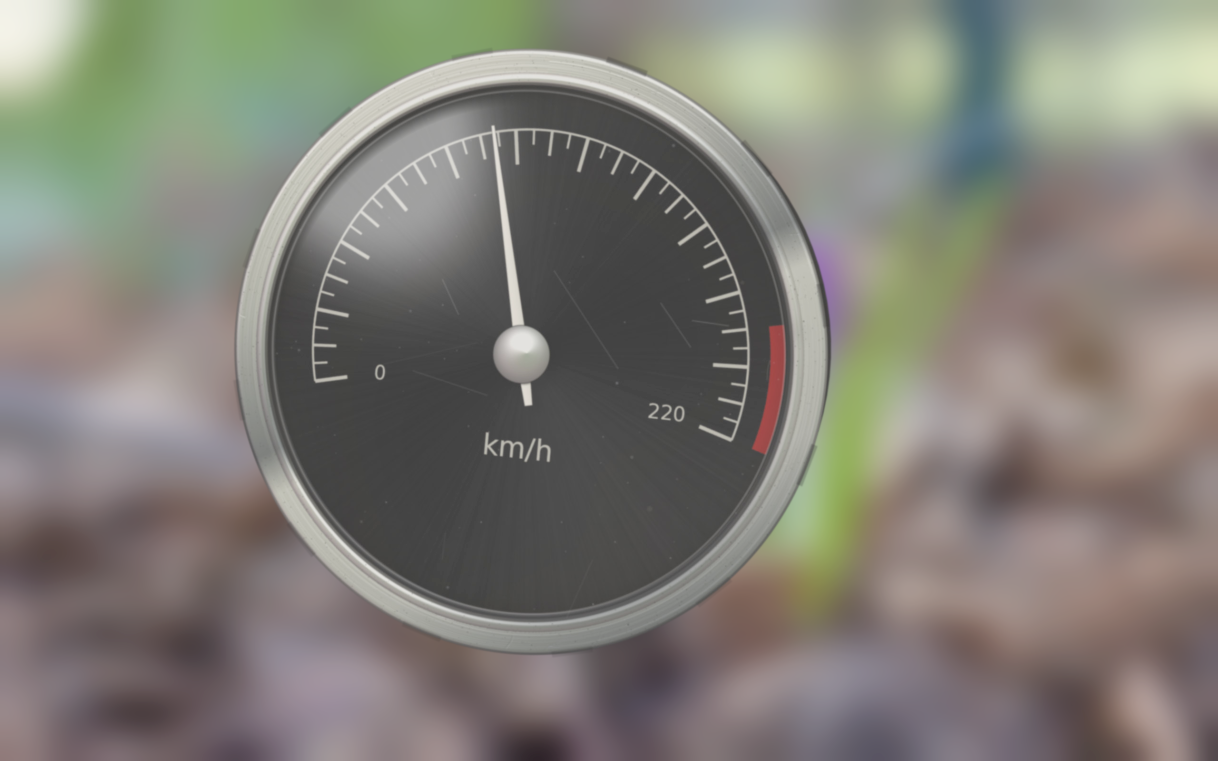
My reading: 95 km/h
